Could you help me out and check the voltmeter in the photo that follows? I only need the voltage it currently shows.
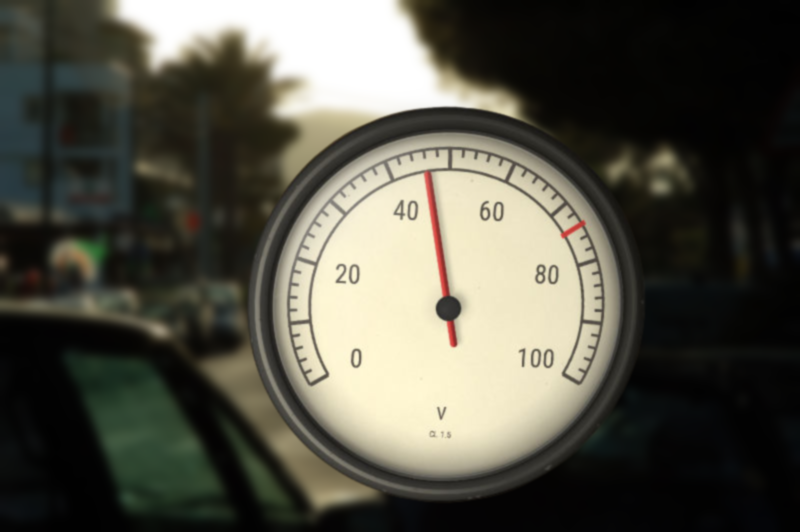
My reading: 46 V
